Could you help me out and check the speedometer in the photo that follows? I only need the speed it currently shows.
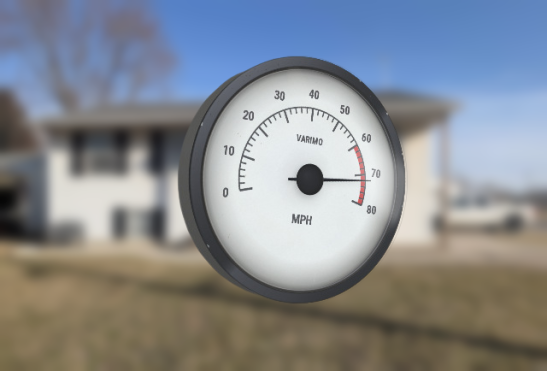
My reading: 72 mph
